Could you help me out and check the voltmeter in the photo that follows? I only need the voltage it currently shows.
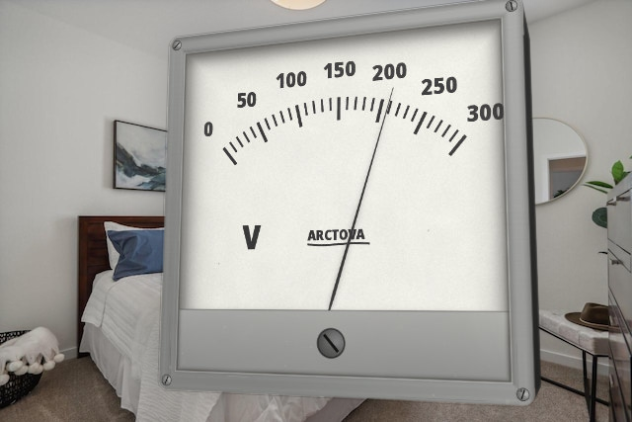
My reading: 210 V
